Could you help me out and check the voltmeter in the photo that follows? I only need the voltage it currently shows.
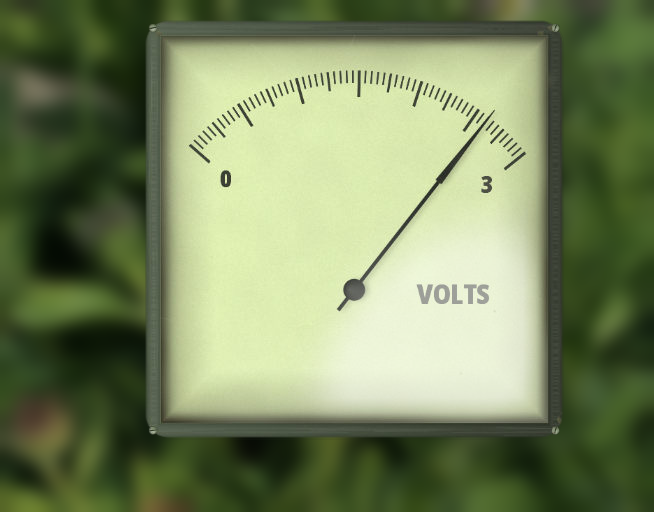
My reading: 2.6 V
